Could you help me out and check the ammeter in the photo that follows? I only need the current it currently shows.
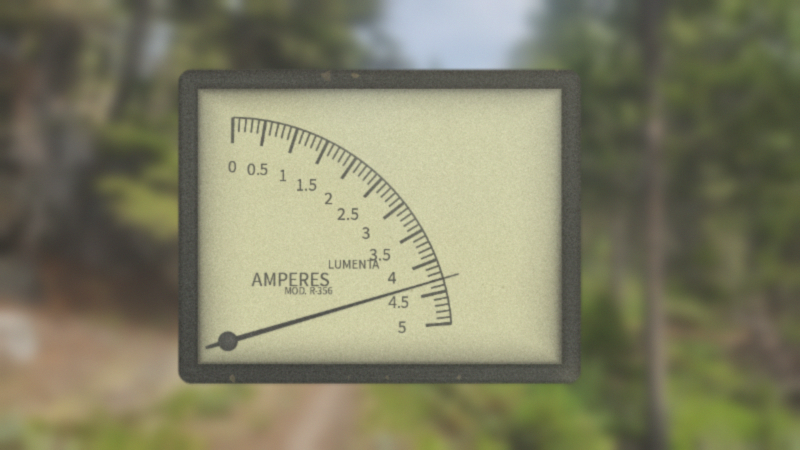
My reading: 4.3 A
